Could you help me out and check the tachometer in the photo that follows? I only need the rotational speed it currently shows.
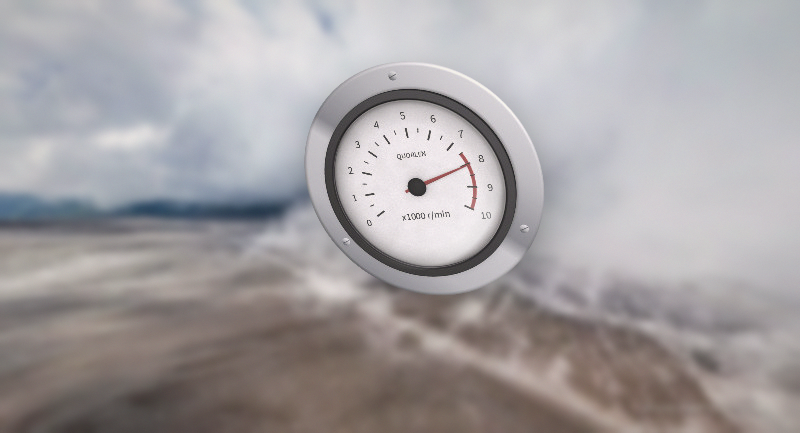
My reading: 8000 rpm
